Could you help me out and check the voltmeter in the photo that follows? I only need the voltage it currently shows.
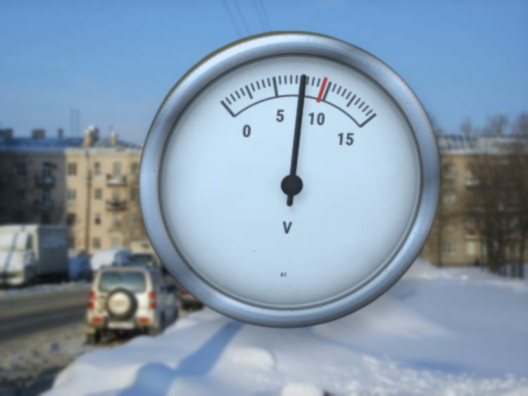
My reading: 7.5 V
